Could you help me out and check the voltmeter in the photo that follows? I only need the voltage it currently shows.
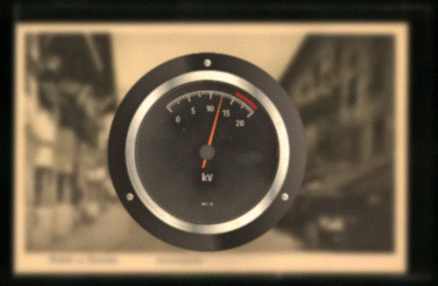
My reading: 12.5 kV
